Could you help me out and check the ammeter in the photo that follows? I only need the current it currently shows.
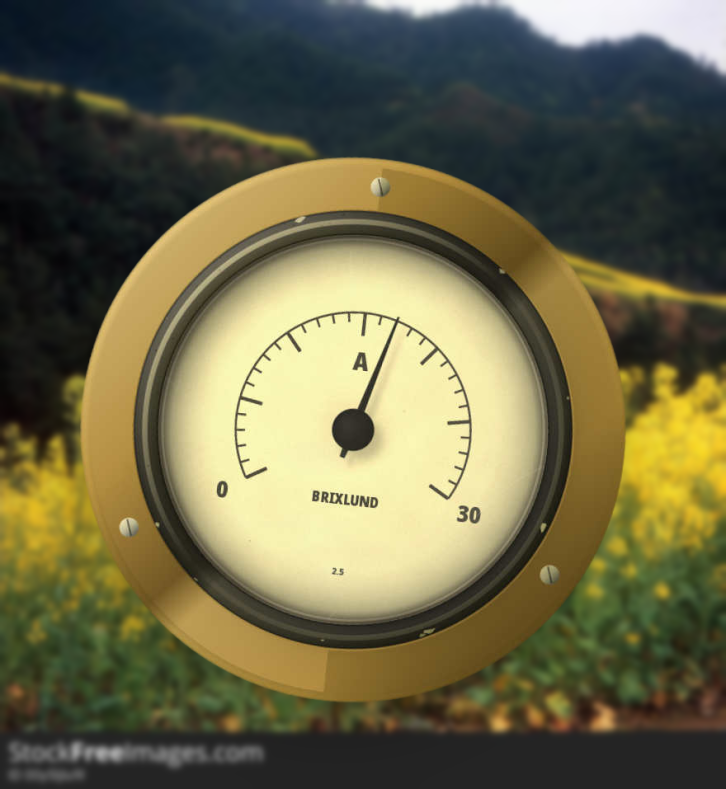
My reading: 17 A
